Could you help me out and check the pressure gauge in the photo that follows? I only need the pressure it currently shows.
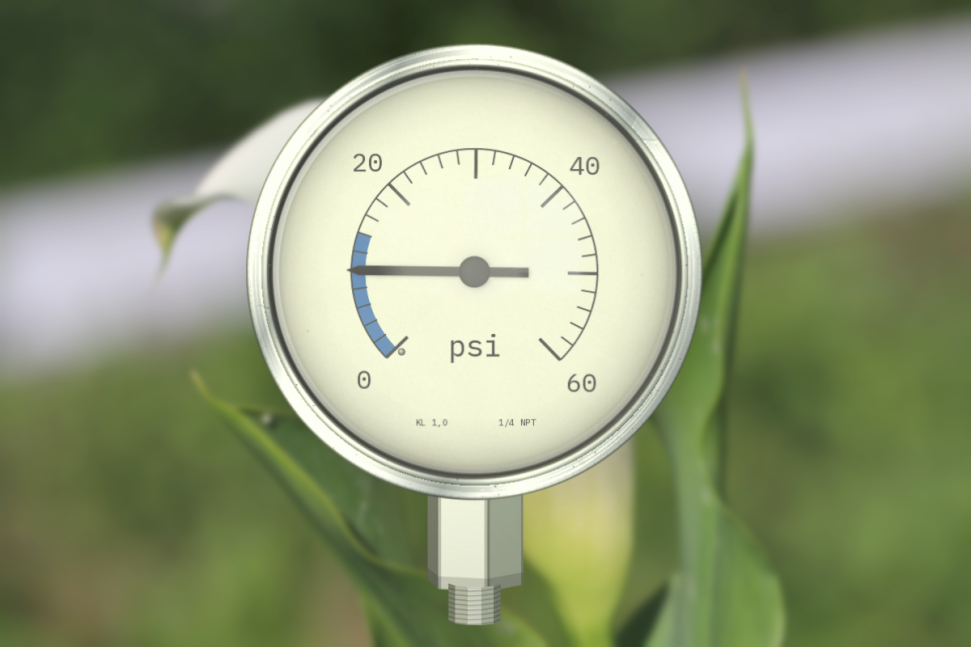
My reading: 10 psi
